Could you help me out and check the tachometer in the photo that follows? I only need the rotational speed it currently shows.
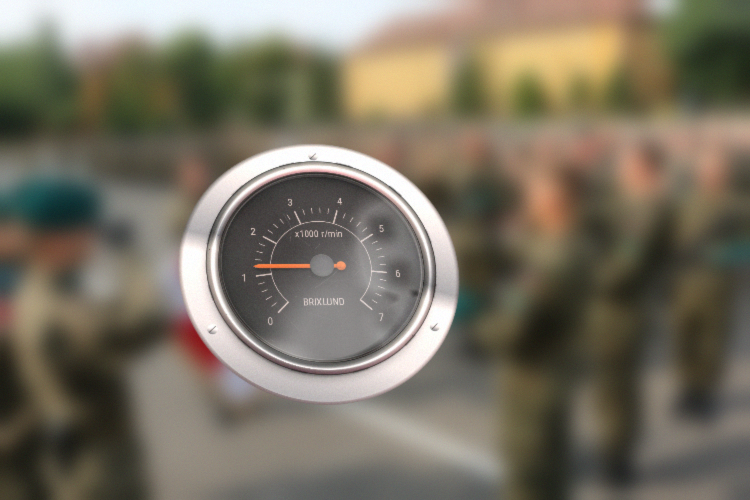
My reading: 1200 rpm
